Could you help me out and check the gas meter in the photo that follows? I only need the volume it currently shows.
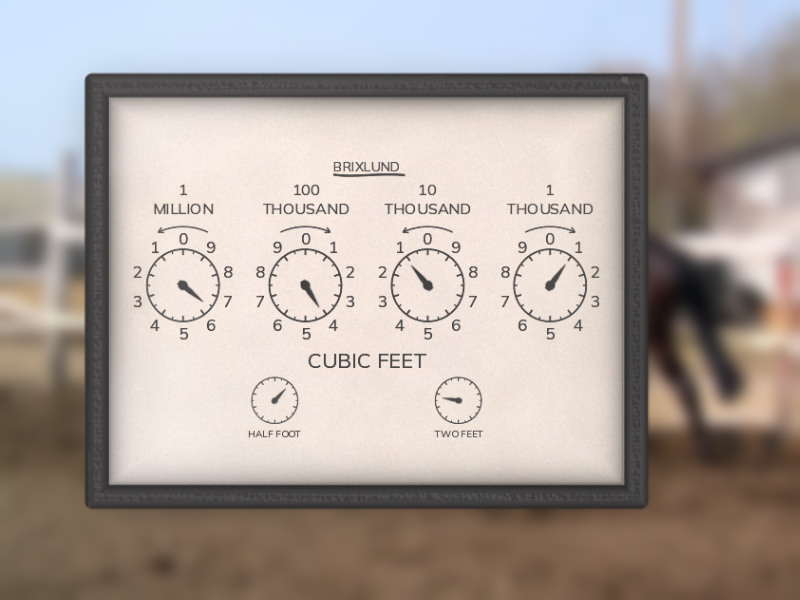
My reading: 641100 ft³
